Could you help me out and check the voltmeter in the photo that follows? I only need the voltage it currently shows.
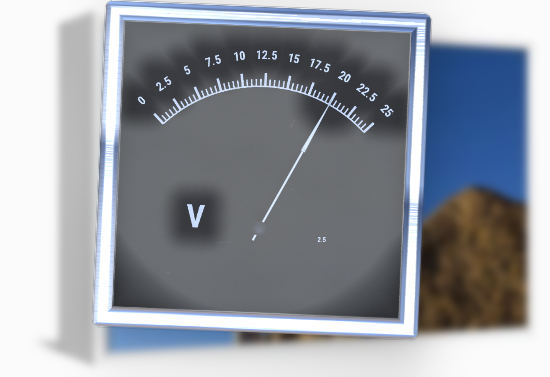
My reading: 20 V
